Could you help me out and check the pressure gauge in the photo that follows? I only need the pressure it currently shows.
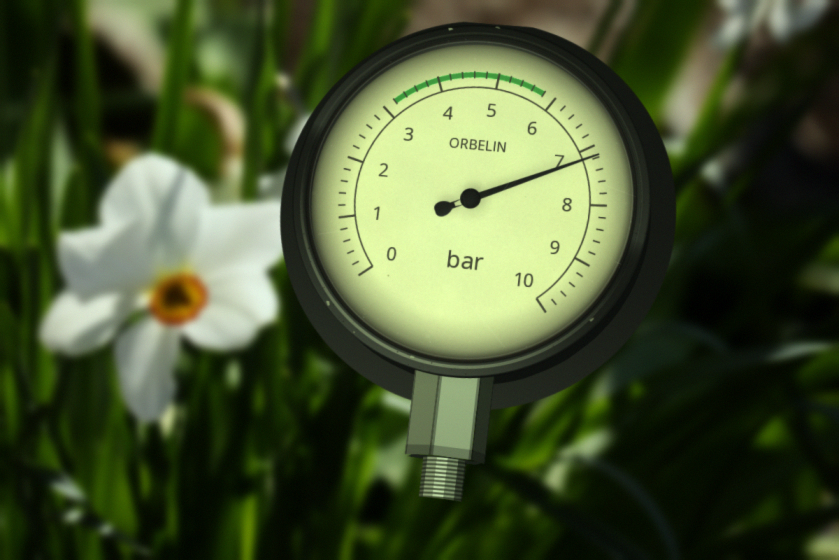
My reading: 7.2 bar
